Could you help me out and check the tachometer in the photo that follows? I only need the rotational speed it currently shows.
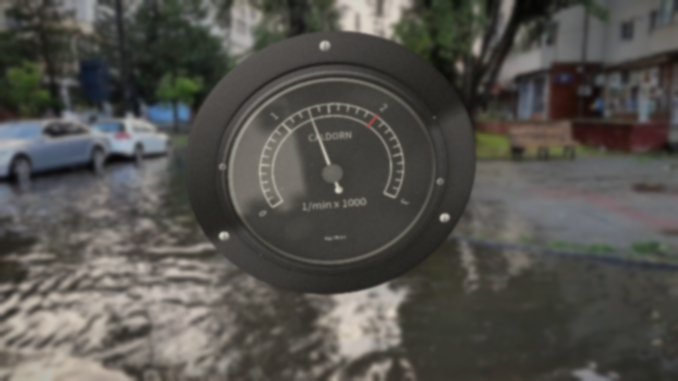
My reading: 1300 rpm
